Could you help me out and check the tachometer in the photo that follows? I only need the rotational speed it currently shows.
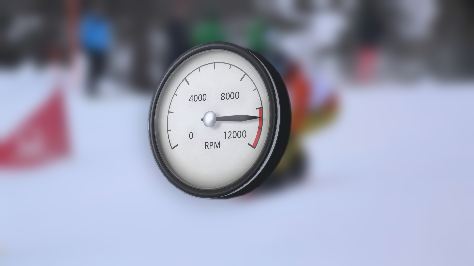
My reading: 10500 rpm
